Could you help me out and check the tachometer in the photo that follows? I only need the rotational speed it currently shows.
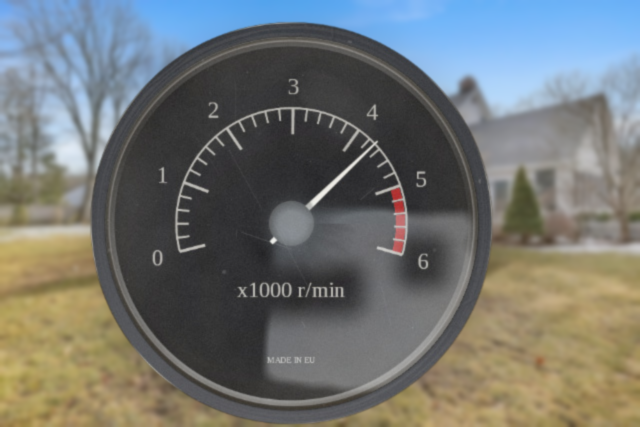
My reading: 4300 rpm
